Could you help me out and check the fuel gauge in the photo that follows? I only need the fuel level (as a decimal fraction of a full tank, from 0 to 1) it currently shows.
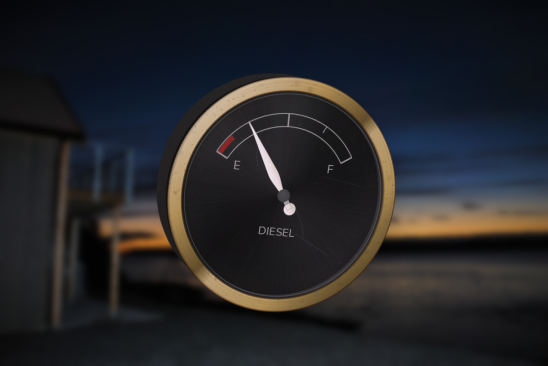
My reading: 0.25
